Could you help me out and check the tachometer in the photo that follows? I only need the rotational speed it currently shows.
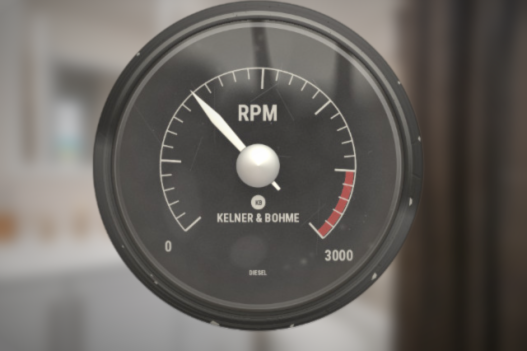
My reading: 1000 rpm
